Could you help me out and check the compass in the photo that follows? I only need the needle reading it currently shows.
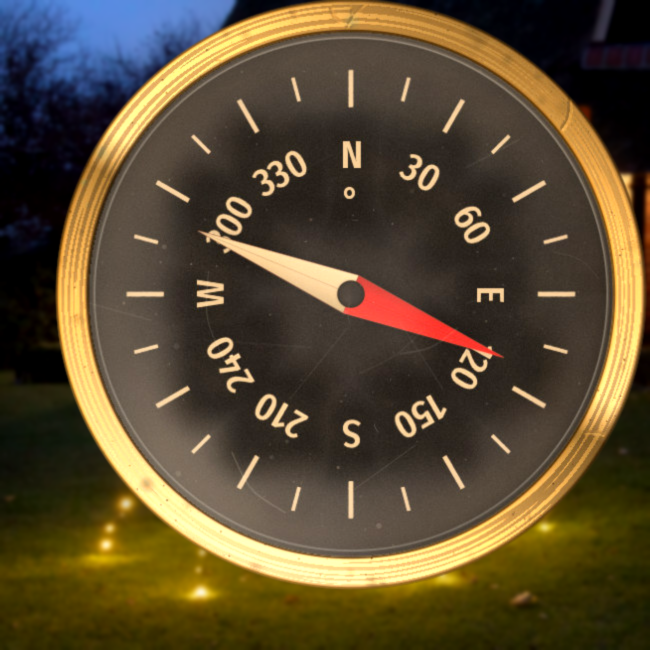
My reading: 112.5 °
